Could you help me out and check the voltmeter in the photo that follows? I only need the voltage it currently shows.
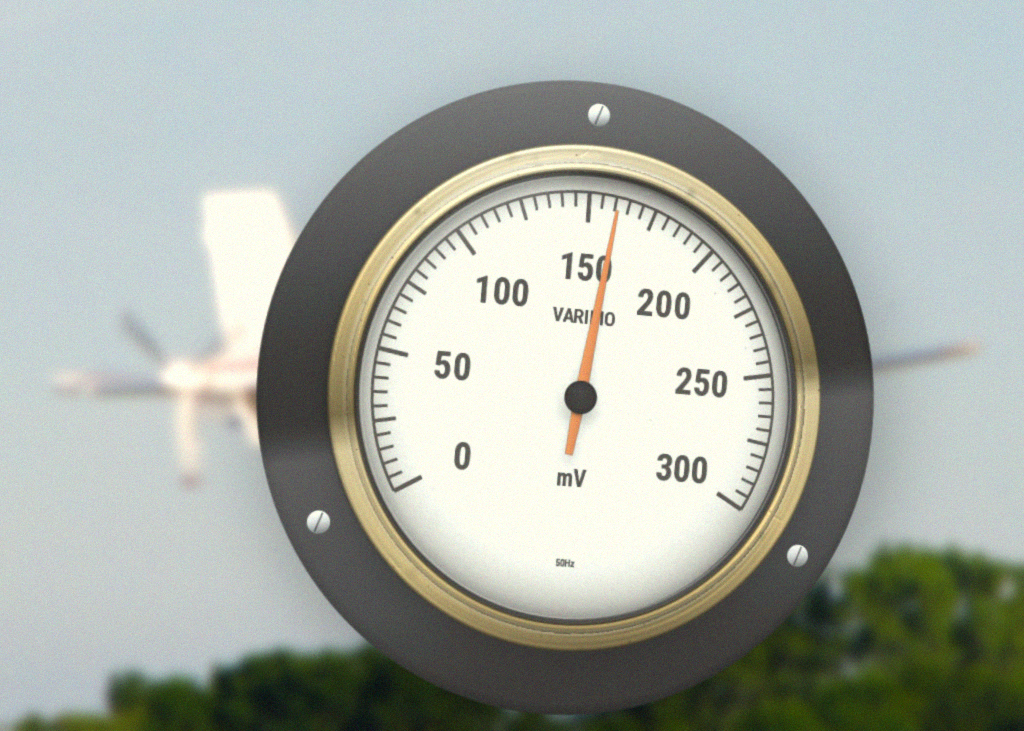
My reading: 160 mV
